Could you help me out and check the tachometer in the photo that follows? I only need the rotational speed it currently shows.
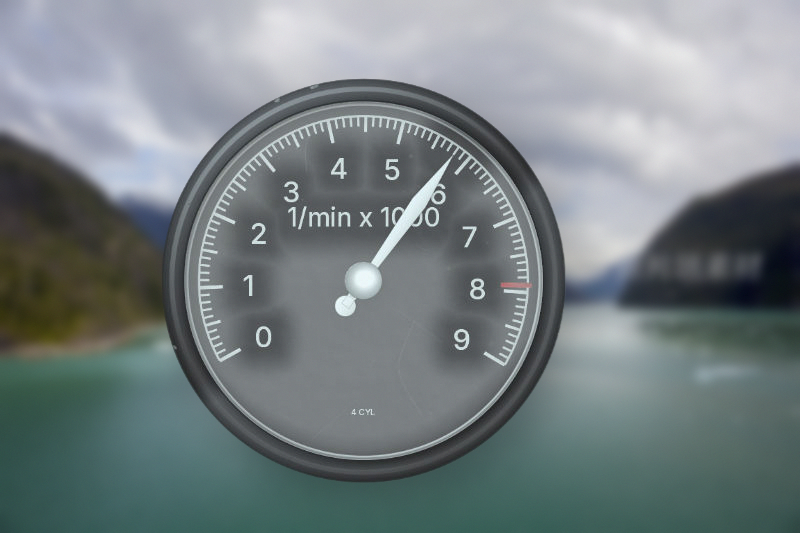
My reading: 5800 rpm
